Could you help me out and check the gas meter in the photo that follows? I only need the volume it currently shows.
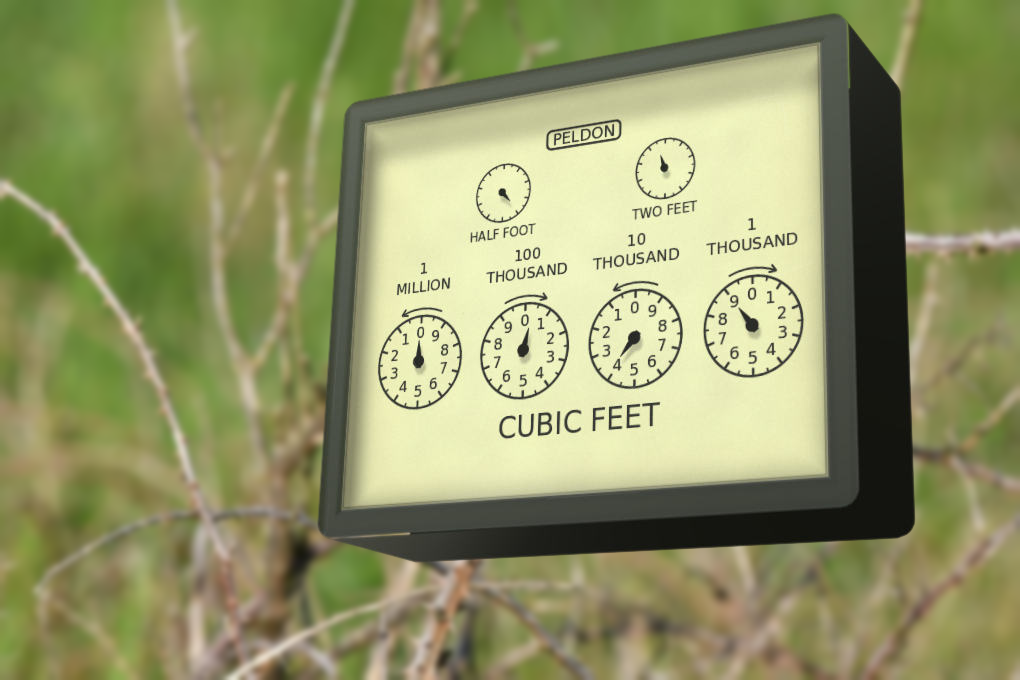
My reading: 3900 ft³
